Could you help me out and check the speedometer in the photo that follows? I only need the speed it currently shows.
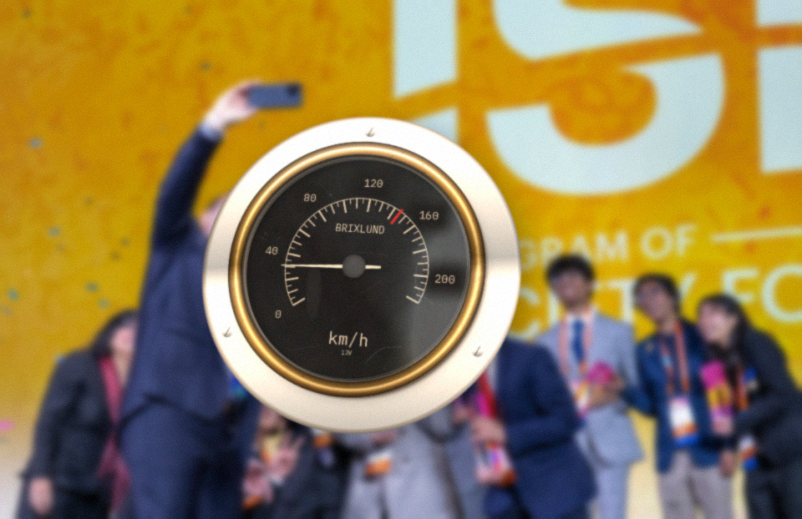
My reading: 30 km/h
